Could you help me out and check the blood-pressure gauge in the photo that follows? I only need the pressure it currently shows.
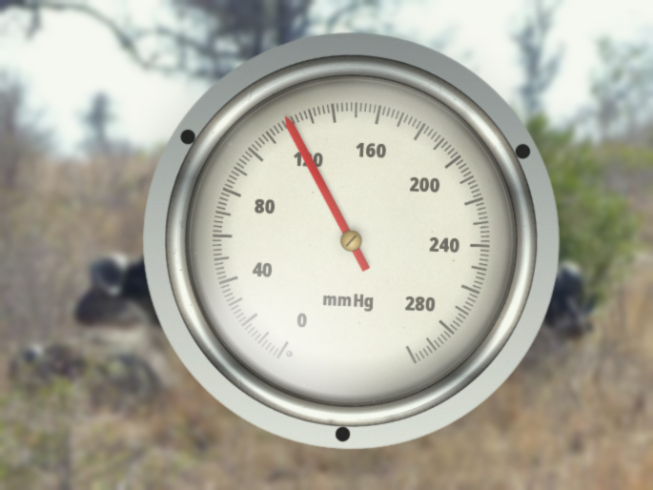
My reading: 120 mmHg
